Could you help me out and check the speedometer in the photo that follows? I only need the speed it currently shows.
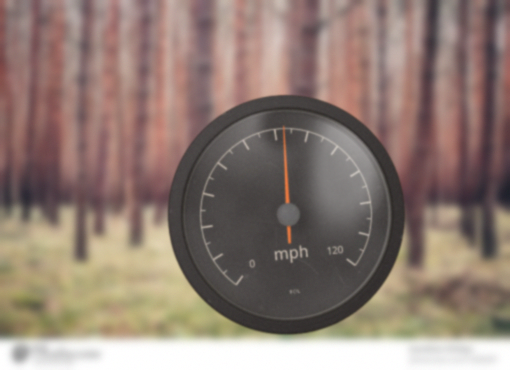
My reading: 62.5 mph
